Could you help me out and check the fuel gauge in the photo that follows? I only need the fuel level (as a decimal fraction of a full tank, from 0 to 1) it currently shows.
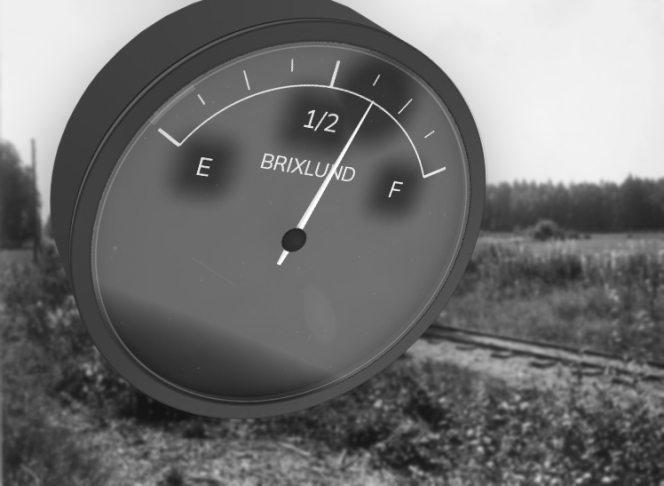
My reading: 0.625
